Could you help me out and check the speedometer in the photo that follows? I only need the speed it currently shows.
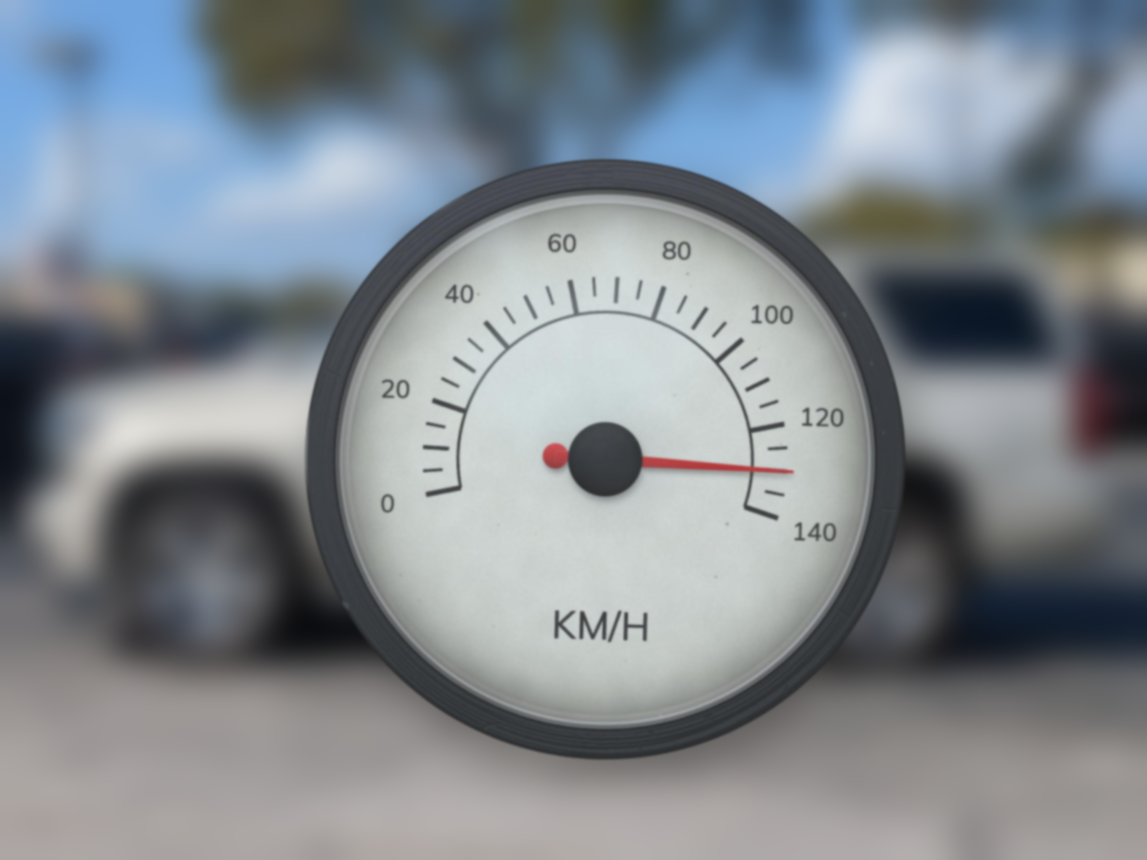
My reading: 130 km/h
